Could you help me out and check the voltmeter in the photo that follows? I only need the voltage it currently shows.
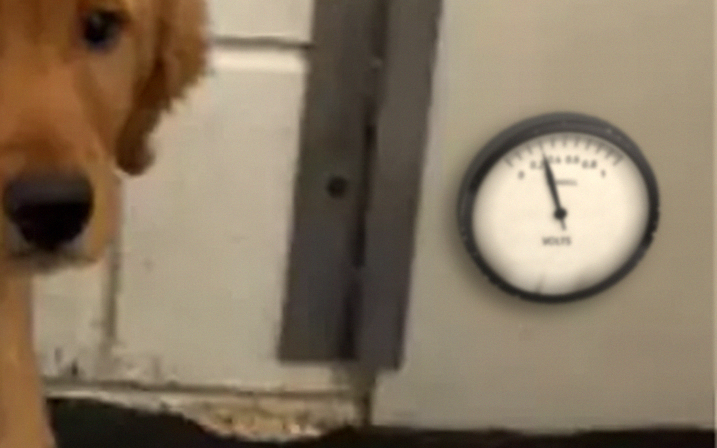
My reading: 0.3 V
